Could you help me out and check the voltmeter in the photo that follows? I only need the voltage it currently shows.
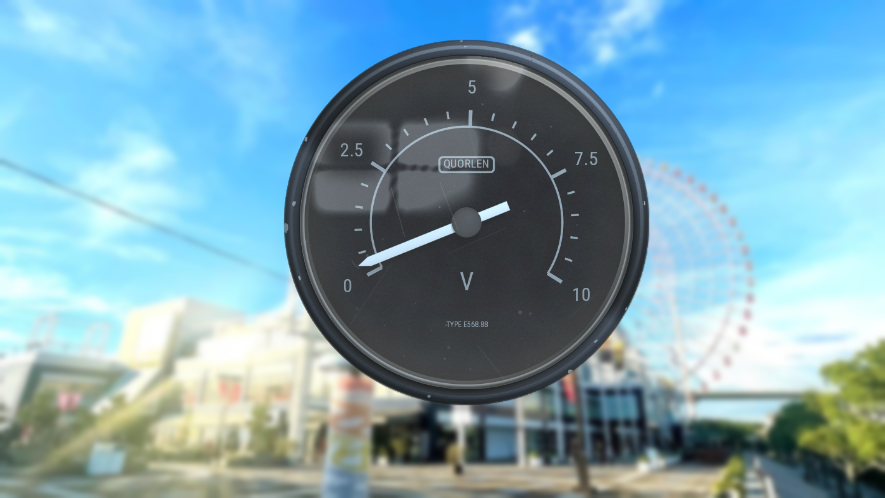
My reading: 0.25 V
